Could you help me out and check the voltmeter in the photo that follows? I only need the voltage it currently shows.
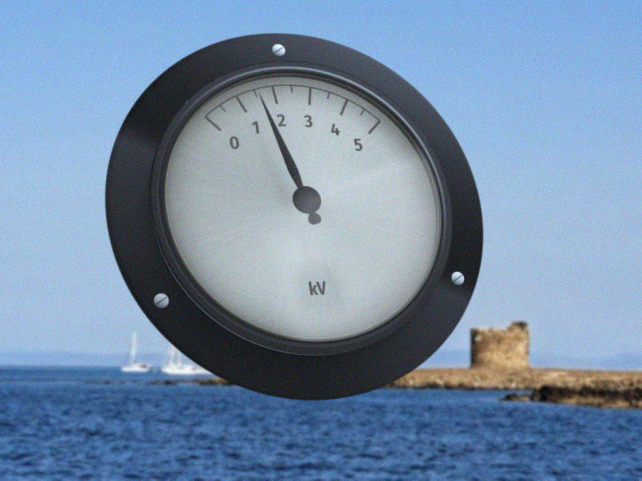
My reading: 1.5 kV
